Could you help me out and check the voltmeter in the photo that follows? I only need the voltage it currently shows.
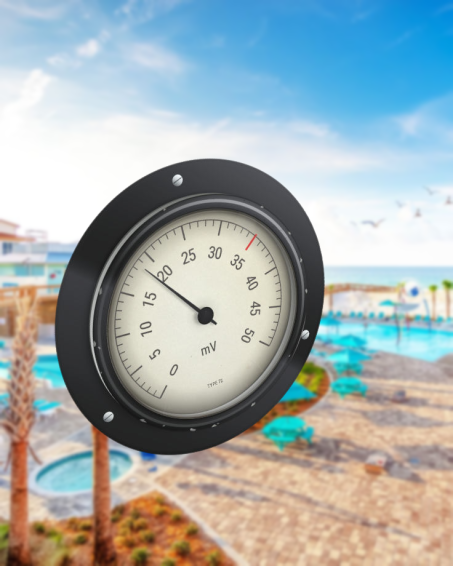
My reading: 18.5 mV
